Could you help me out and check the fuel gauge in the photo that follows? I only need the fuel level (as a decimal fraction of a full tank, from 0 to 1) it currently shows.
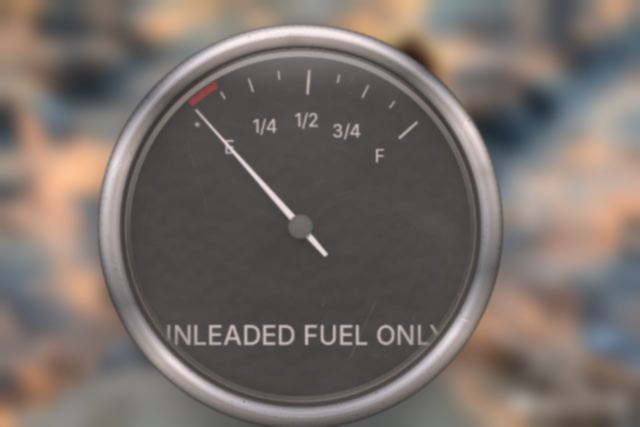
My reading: 0
